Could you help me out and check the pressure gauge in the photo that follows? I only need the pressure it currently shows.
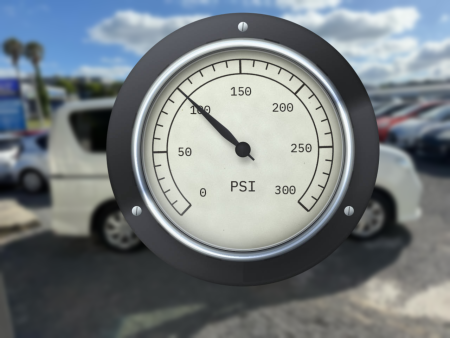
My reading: 100 psi
